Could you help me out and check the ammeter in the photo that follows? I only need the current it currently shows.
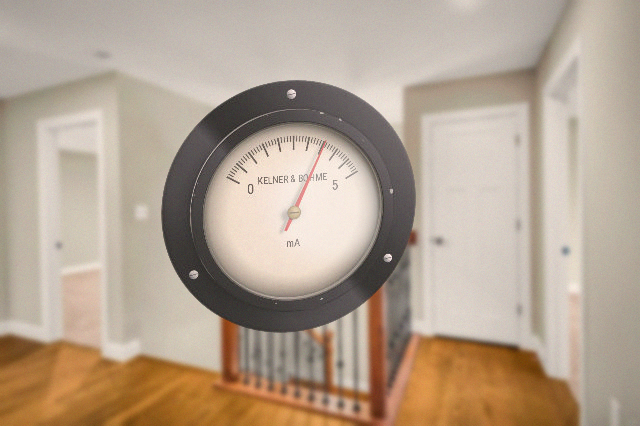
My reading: 3.5 mA
